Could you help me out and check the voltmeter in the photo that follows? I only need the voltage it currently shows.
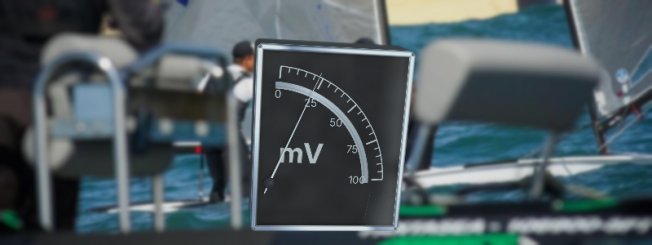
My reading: 22.5 mV
